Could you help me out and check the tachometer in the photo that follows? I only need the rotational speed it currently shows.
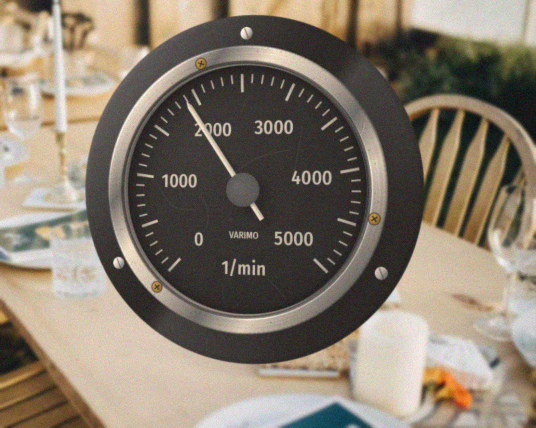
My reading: 1900 rpm
